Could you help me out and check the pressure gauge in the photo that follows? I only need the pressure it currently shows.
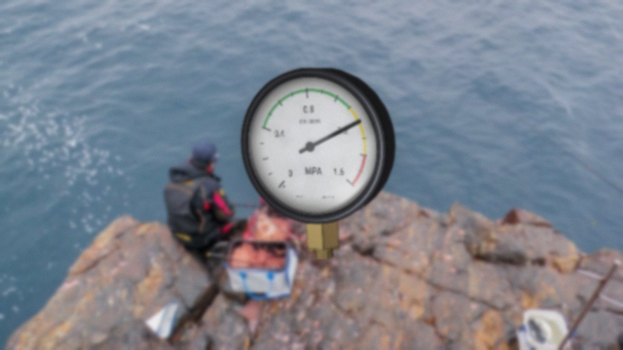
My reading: 1.2 MPa
